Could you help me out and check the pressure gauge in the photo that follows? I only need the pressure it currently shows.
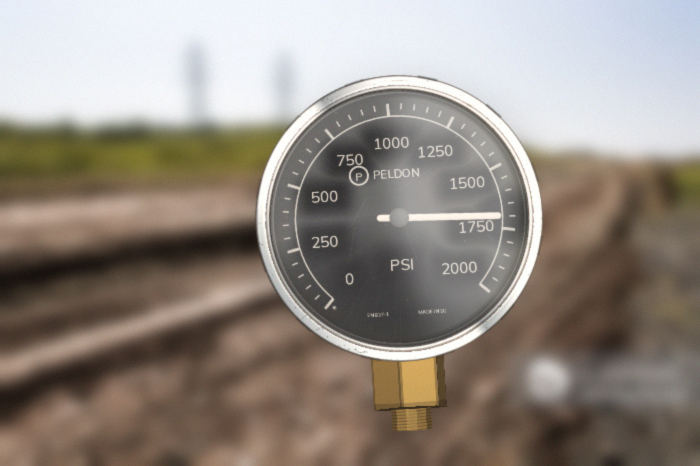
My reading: 1700 psi
